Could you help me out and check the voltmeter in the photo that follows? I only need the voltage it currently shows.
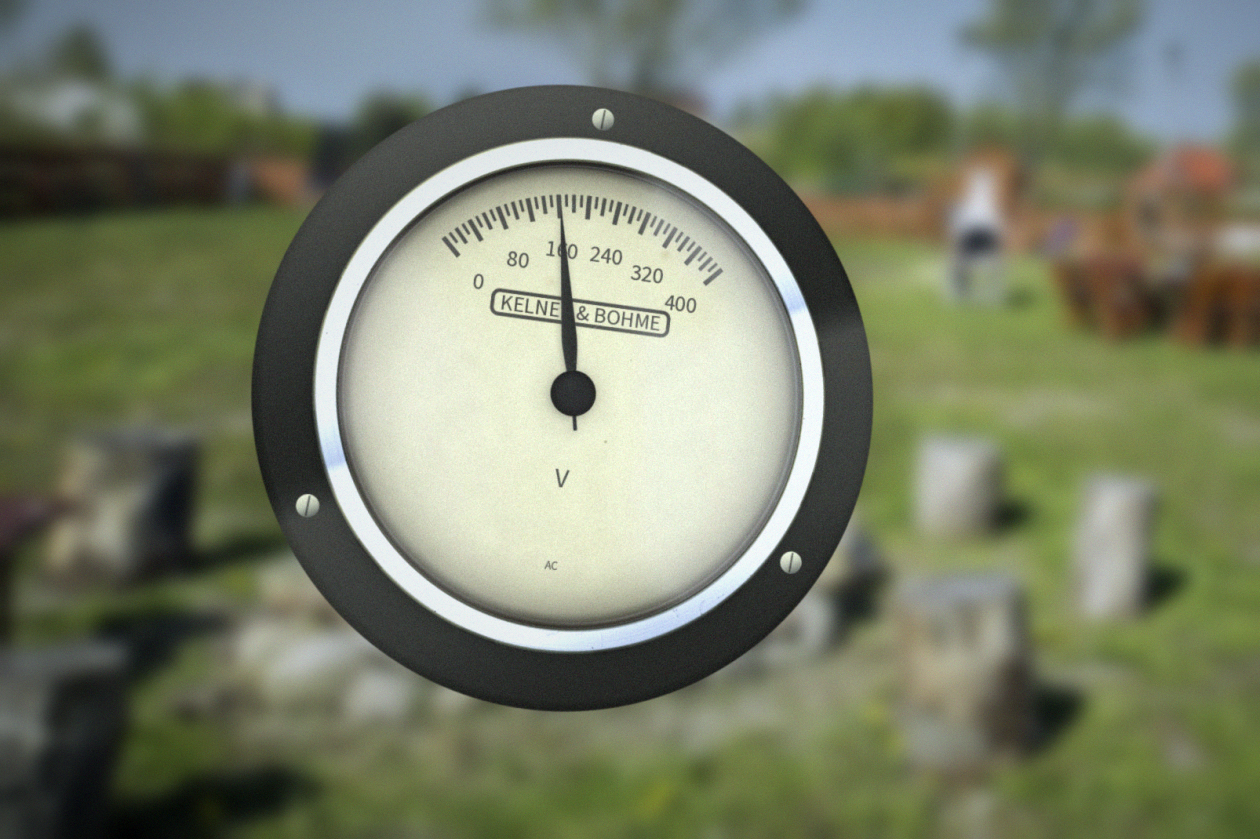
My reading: 160 V
